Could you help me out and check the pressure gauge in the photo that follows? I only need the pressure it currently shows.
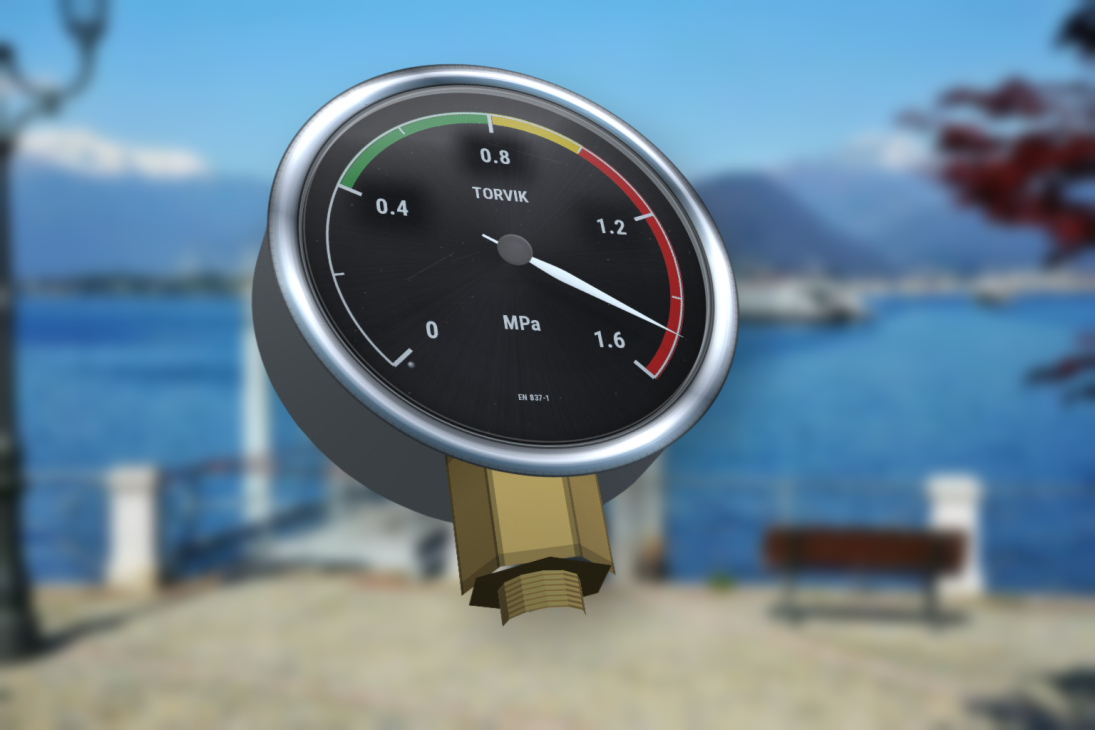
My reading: 1.5 MPa
